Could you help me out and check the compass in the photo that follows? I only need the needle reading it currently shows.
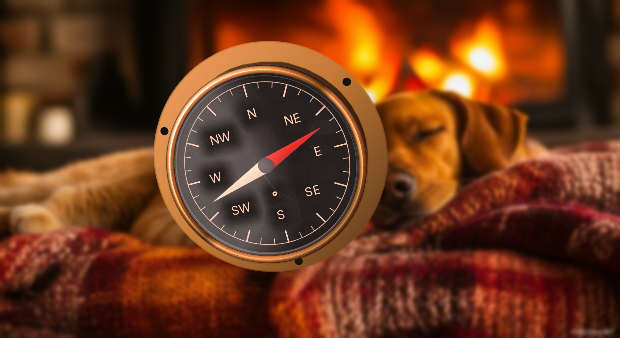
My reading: 70 °
